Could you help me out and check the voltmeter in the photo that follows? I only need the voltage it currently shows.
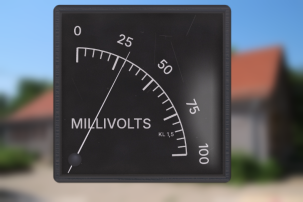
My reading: 30 mV
